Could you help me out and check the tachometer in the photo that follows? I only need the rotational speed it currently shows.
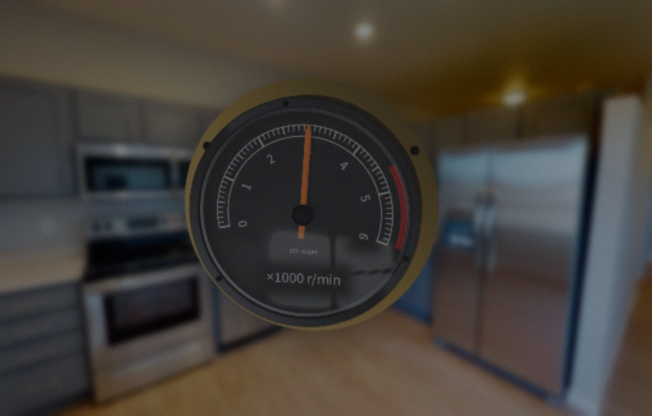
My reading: 3000 rpm
